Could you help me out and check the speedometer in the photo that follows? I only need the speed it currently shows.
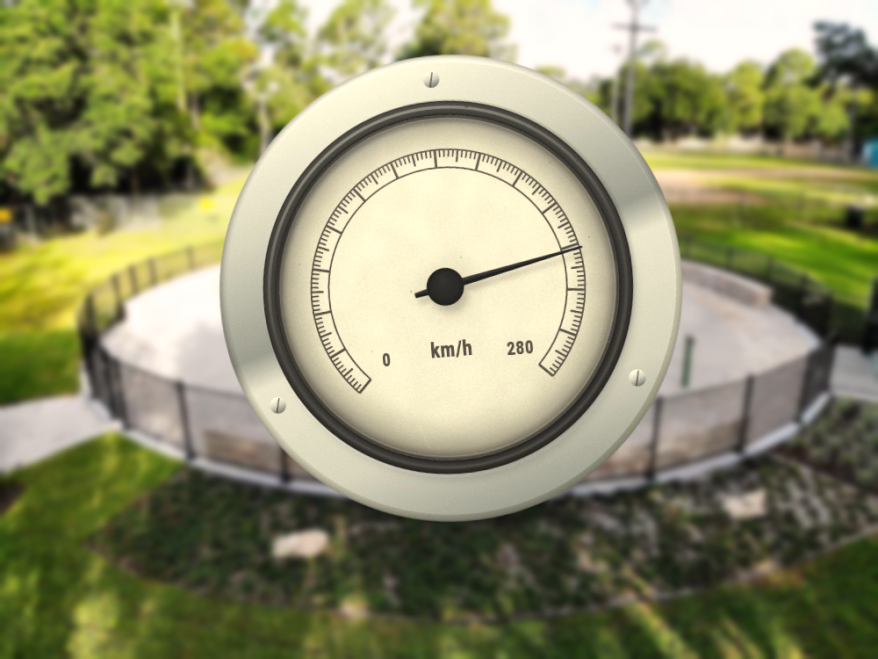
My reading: 222 km/h
